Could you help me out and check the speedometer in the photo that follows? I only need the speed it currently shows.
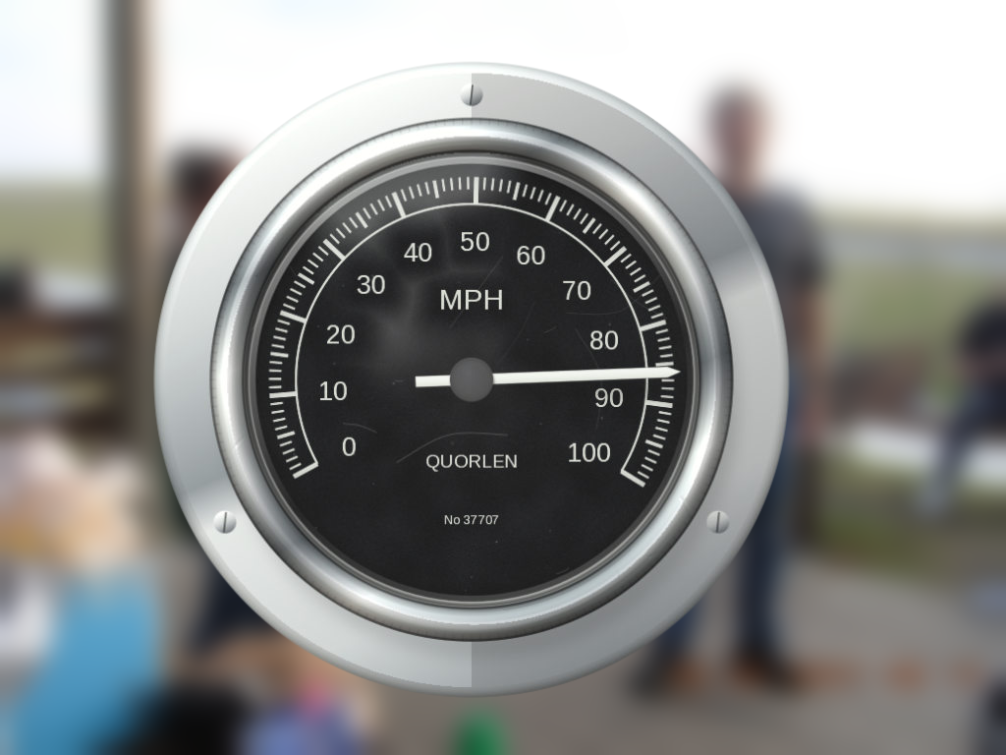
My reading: 86 mph
